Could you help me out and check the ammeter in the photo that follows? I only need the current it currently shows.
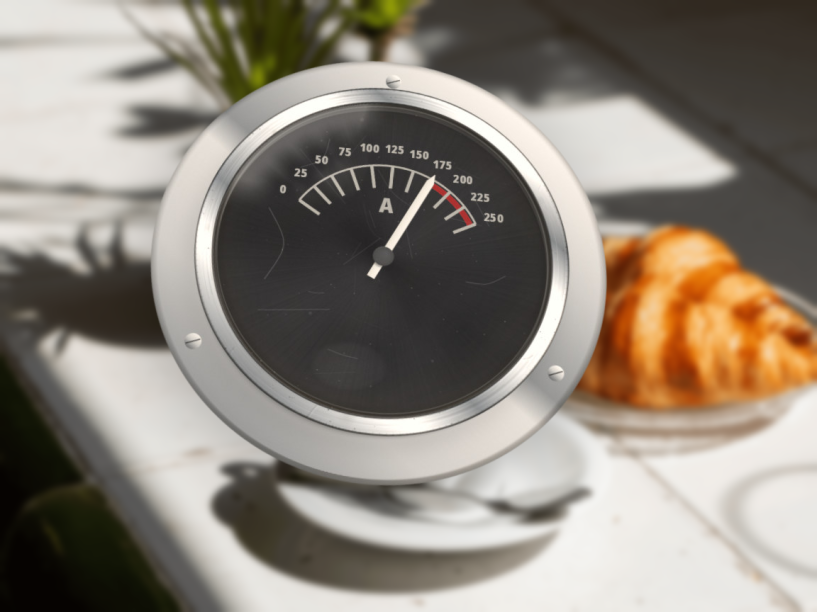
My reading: 175 A
